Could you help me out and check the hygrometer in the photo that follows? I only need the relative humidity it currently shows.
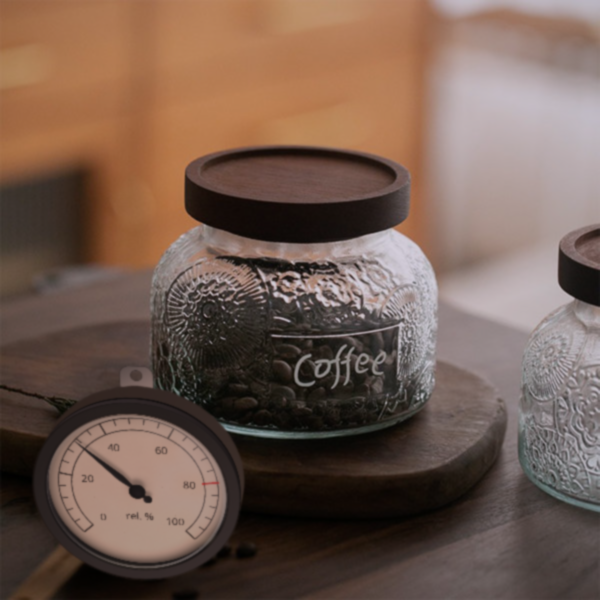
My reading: 32 %
